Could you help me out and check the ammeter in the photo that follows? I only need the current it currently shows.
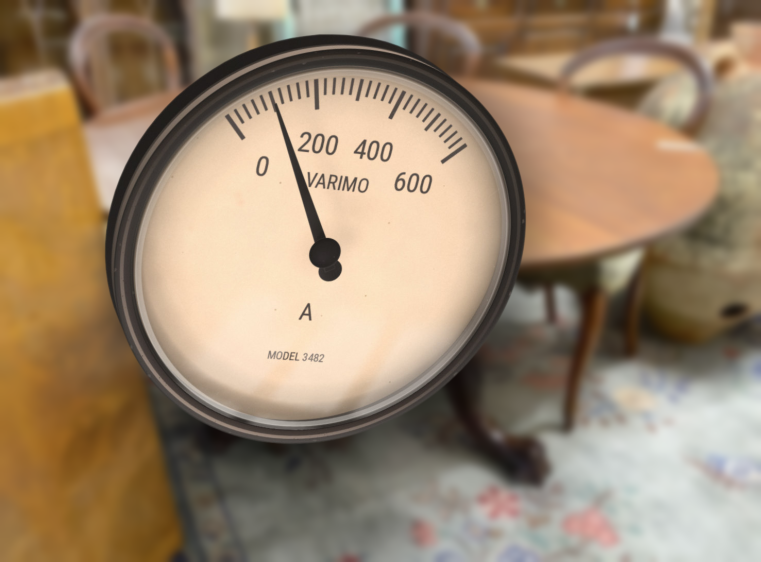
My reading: 100 A
